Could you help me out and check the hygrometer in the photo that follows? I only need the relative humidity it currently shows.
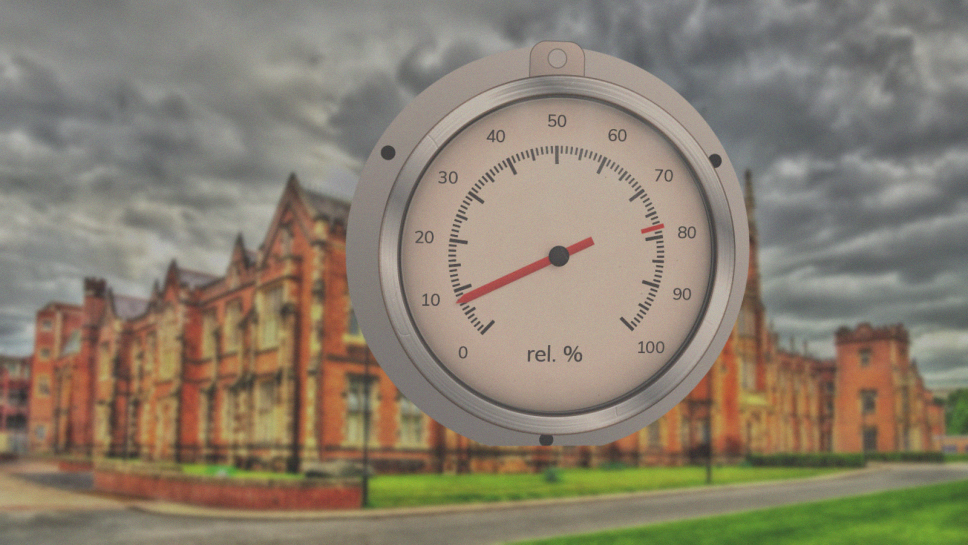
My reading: 8 %
